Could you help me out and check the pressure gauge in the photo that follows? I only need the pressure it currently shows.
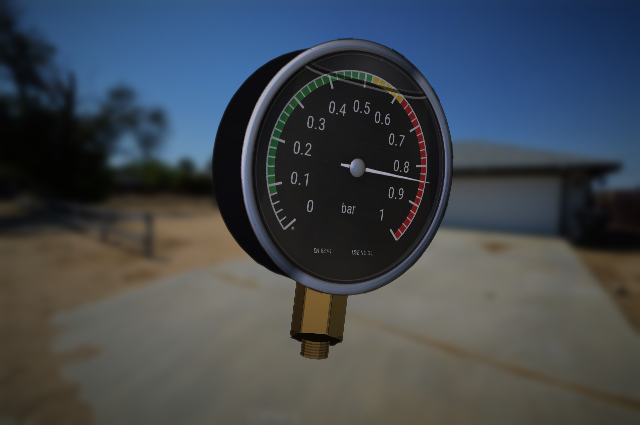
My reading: 0.84 bar
